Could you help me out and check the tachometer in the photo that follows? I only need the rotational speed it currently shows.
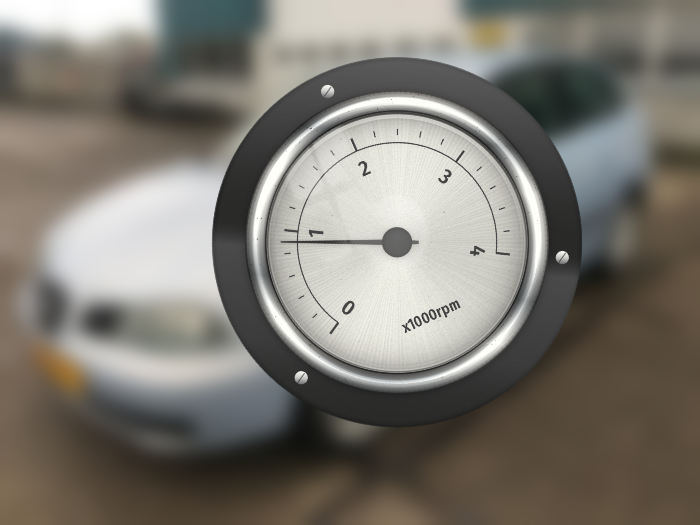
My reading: 900 rpm
